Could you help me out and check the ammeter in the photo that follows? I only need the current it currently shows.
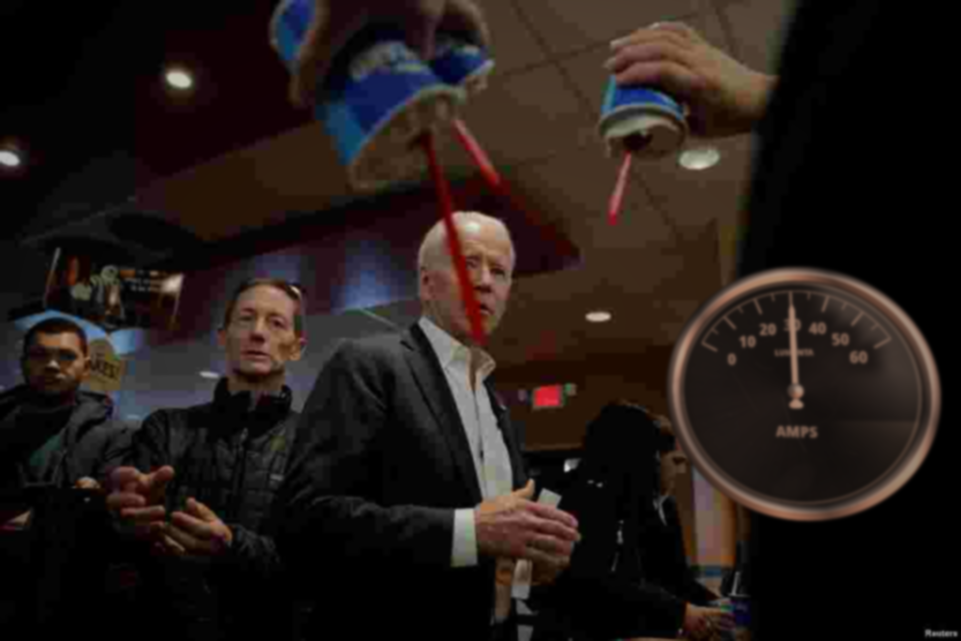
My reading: 30 A
